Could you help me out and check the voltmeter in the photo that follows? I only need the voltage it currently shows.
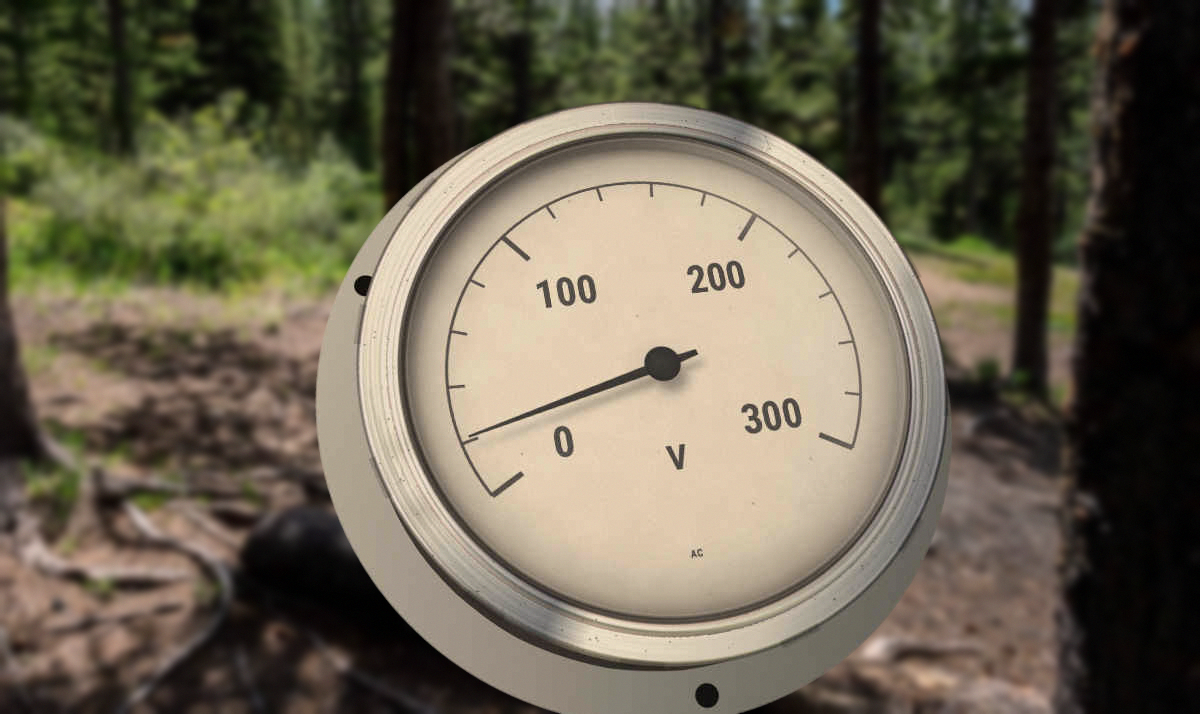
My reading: 20 V
